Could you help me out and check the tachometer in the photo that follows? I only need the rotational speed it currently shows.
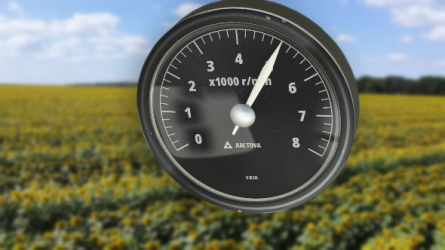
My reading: 5000 rpm
